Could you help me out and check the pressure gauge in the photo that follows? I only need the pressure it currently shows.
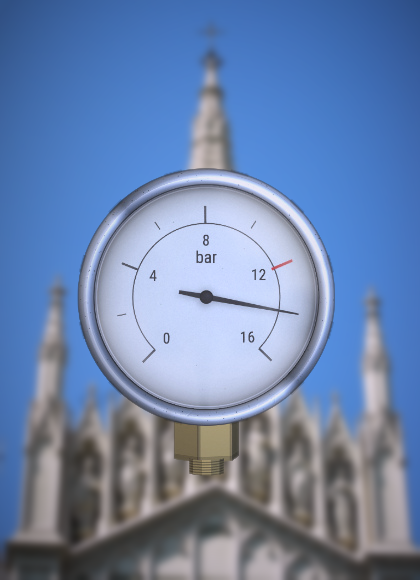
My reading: 14 bar
